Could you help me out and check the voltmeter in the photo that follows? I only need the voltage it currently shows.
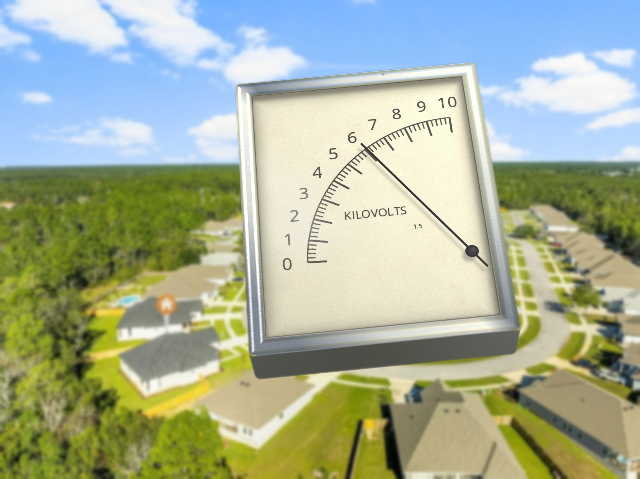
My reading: 6 kV
